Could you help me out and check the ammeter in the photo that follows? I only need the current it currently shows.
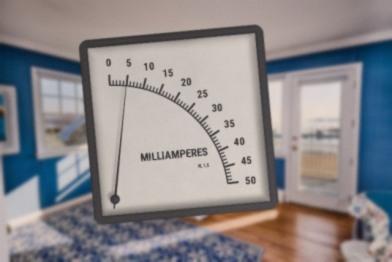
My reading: 5 mA
